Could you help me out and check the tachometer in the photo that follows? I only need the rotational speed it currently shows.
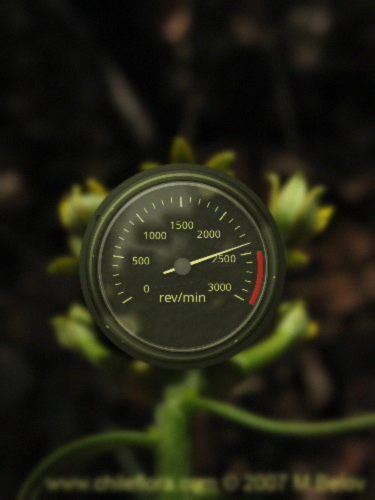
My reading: 2400 rpm
